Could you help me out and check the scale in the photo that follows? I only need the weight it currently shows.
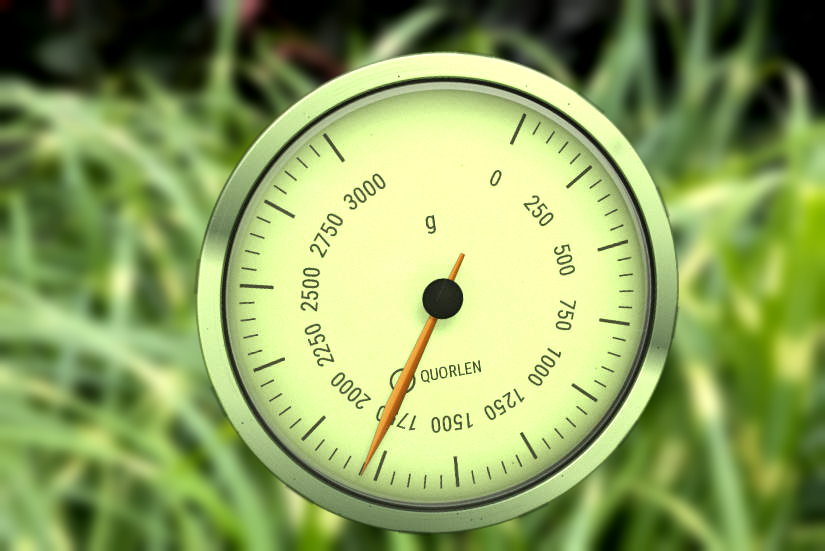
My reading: 1800 g
